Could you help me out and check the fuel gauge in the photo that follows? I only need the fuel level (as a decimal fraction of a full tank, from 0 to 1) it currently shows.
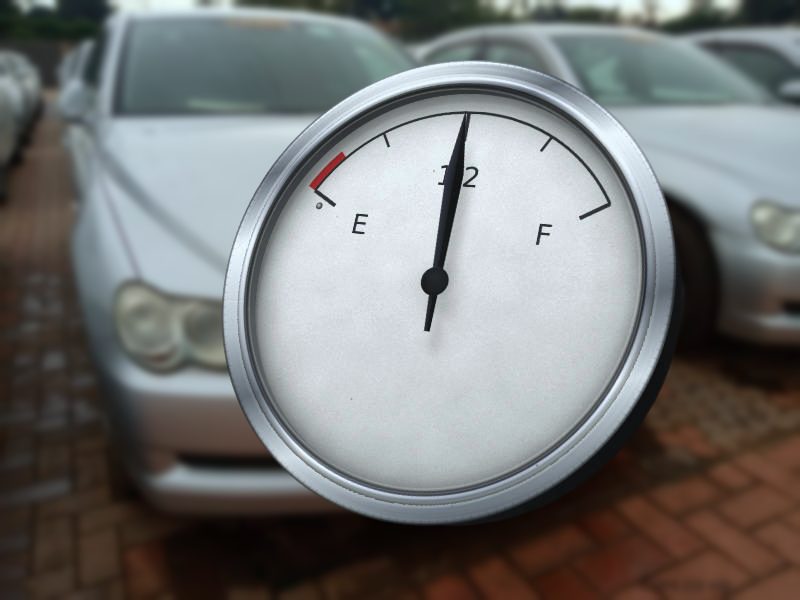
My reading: 0.5
